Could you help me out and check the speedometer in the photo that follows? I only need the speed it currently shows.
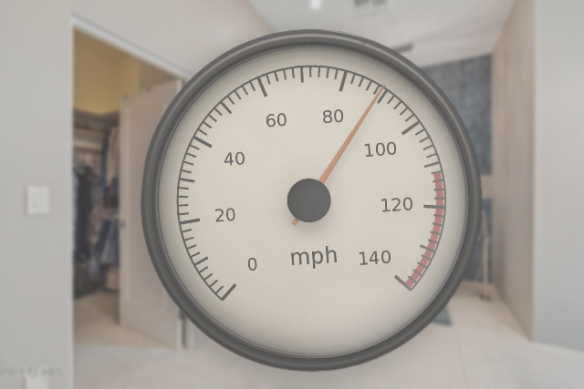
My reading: 89 mph
